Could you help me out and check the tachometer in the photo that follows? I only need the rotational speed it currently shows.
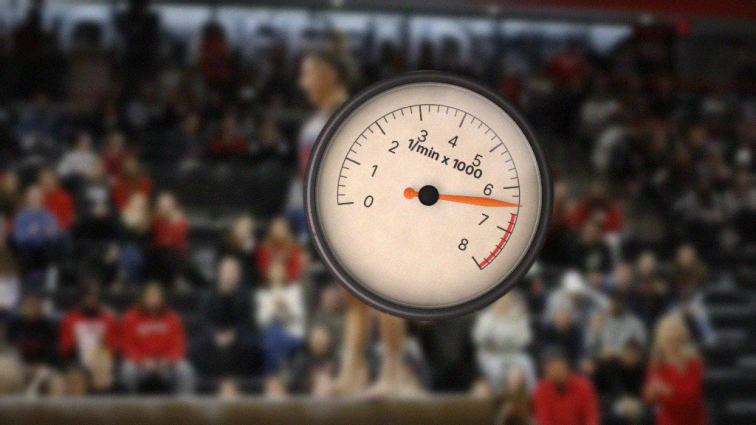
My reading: 6400 rpm
